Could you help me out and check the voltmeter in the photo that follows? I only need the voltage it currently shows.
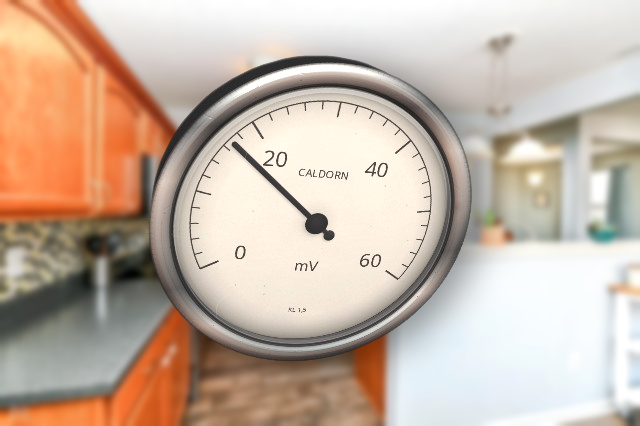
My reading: 17 mV
